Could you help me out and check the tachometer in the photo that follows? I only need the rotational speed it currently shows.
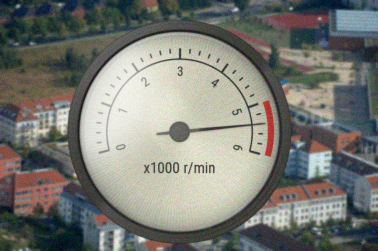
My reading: 5400 rpm
